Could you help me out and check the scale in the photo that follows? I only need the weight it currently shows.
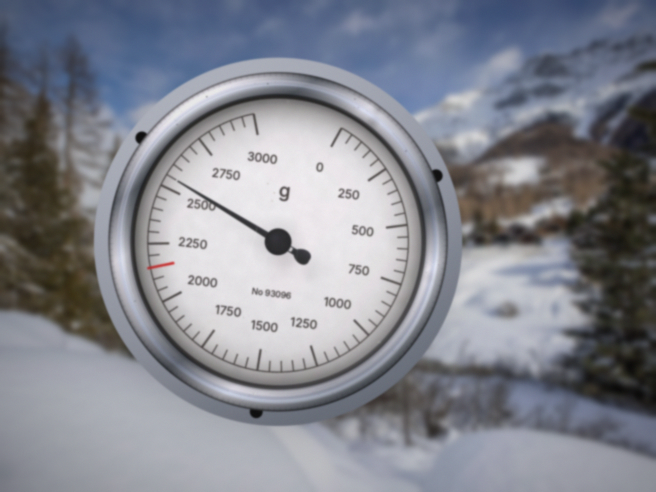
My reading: 2550 g
